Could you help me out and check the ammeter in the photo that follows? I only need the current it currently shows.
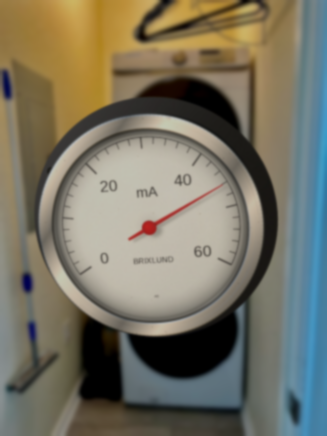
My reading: 46 mA
